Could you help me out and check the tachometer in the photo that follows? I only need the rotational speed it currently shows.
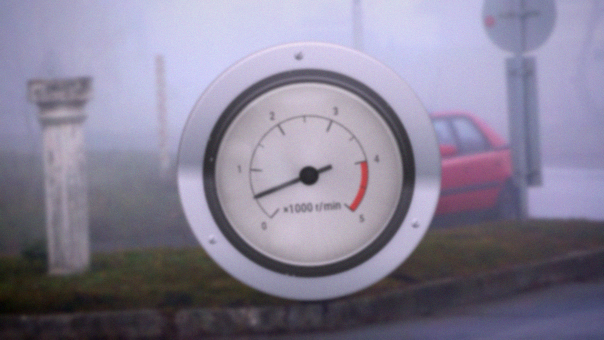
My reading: 500 rpm
